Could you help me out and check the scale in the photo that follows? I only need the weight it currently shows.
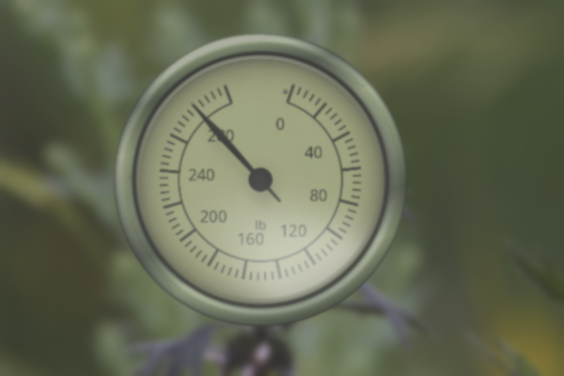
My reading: 280 lb
